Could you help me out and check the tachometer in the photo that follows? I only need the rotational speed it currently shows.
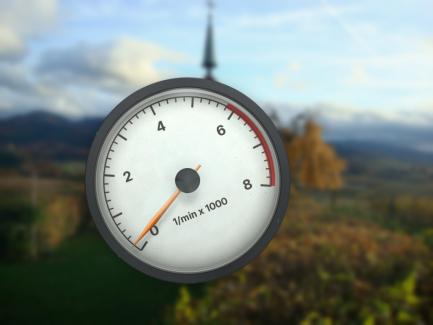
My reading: 200 rpm
